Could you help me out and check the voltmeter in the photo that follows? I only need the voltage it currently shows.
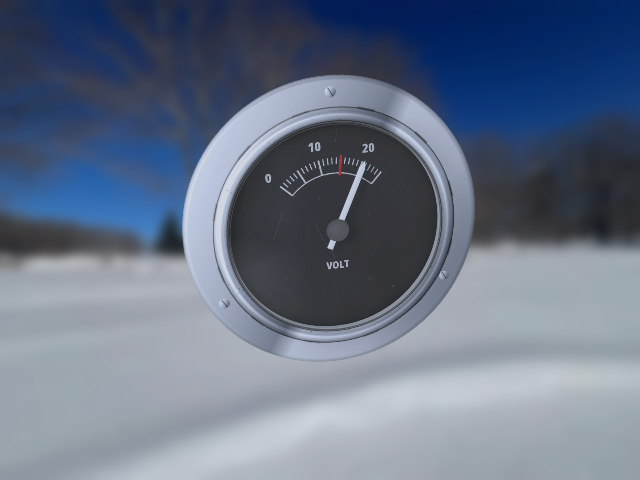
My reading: 20 V
